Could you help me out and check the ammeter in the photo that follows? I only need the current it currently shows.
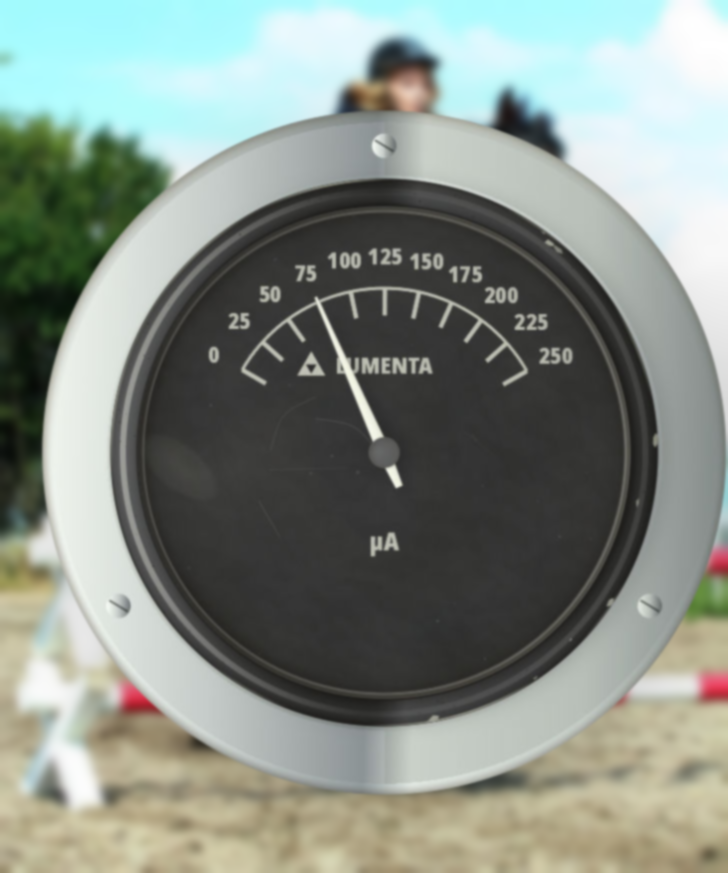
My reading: 75 µA
